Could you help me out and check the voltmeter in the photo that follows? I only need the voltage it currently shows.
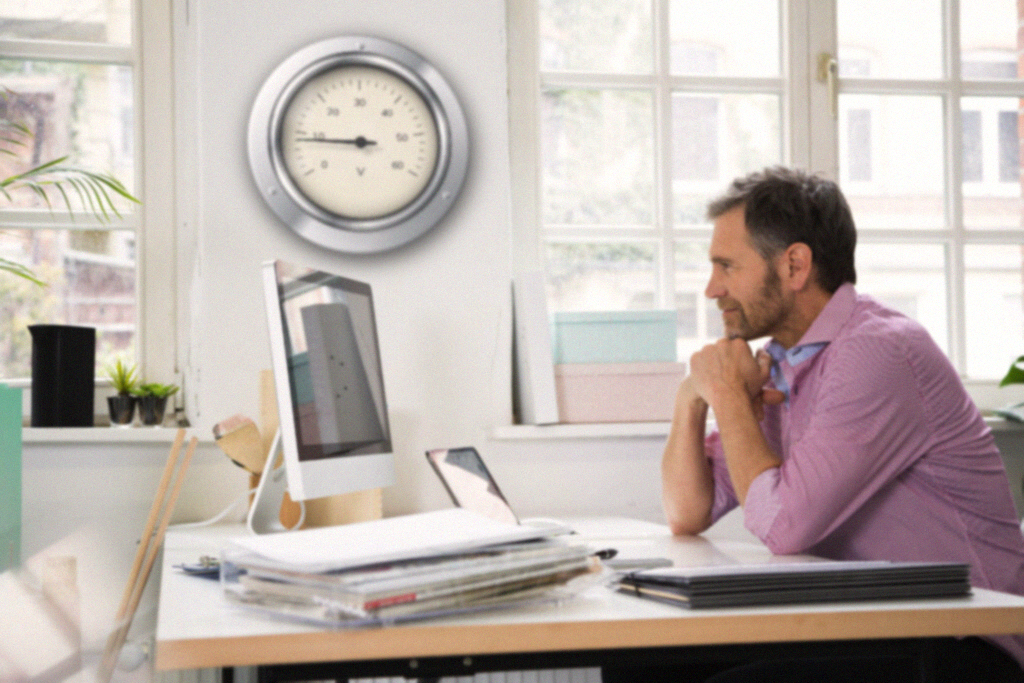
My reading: 8 V
